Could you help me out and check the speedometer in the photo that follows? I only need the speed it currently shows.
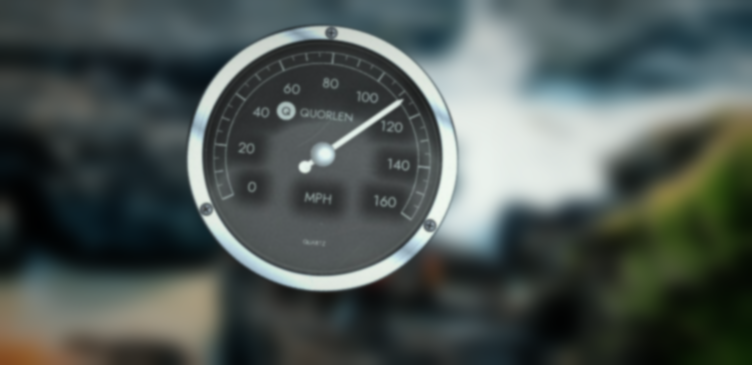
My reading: 112.5 mph
